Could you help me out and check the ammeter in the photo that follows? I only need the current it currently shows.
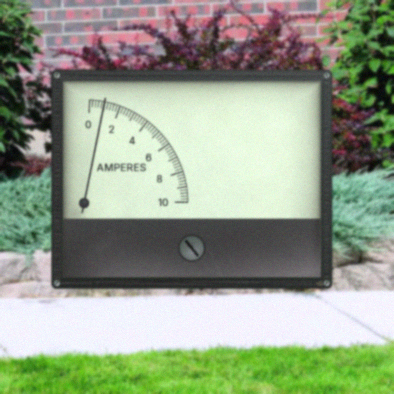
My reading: 1 A
